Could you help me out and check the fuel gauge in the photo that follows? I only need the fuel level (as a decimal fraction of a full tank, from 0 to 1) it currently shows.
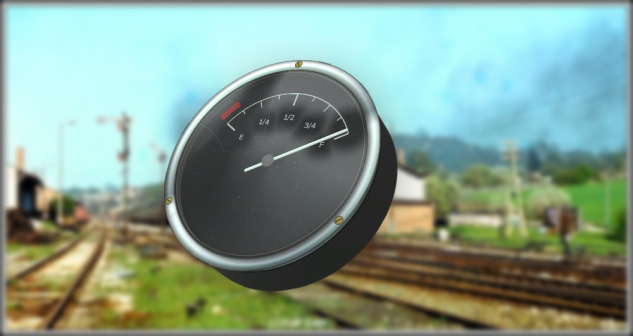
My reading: 1
